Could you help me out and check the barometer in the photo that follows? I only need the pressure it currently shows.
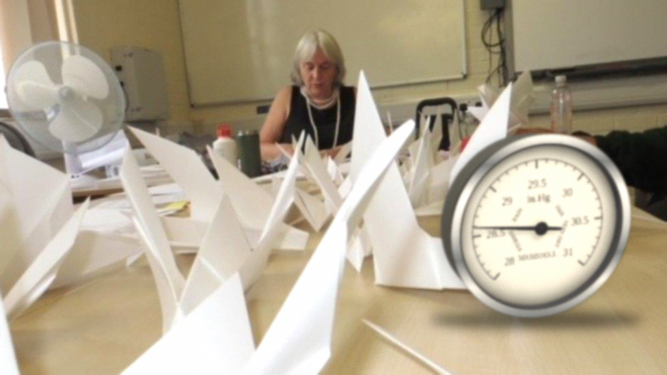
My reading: 28.6 inHg
